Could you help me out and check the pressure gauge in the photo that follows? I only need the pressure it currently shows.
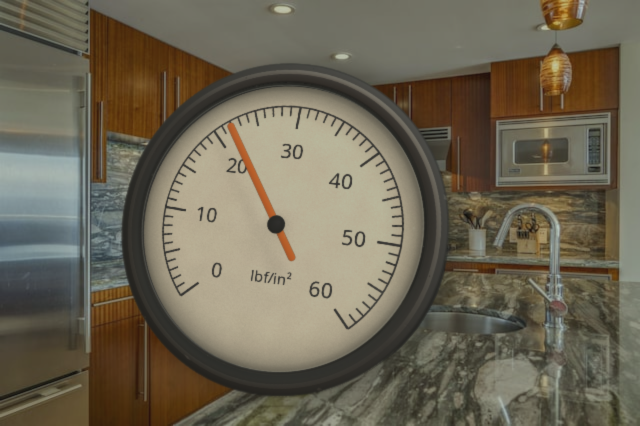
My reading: 22 psi
